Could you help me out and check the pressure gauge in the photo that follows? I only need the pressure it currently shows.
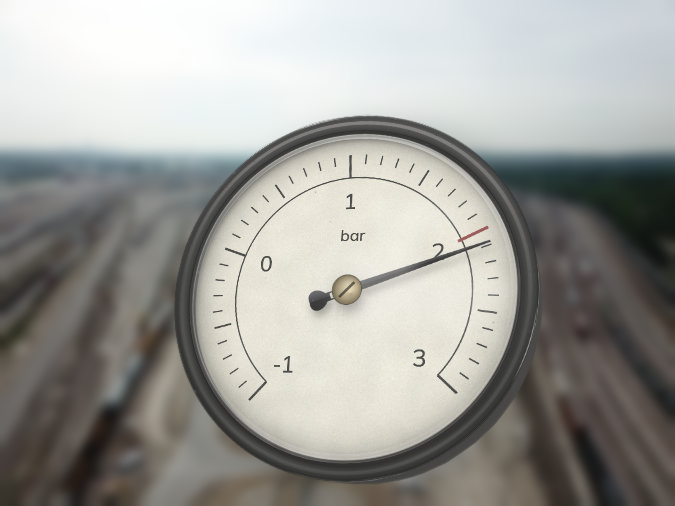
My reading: 2.1 bar
